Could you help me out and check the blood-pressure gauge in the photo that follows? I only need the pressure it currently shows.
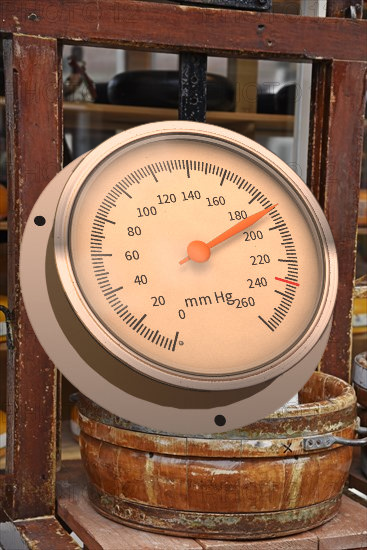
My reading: 190 mmHg
